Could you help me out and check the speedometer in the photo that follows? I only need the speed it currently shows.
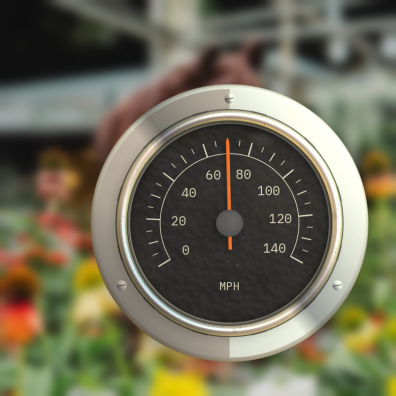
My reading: 70 mph
